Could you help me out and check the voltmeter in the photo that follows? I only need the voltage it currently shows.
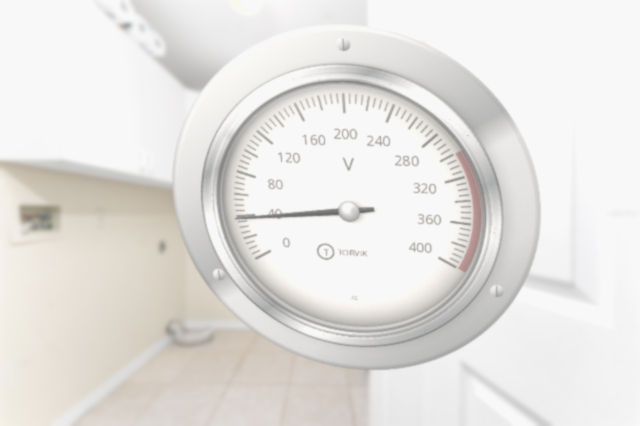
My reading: 40 V
